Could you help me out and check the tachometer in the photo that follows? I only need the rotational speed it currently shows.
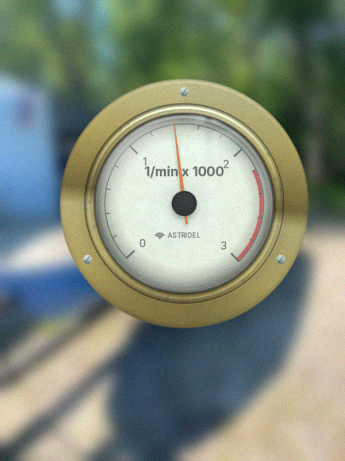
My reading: 1400 rpm
